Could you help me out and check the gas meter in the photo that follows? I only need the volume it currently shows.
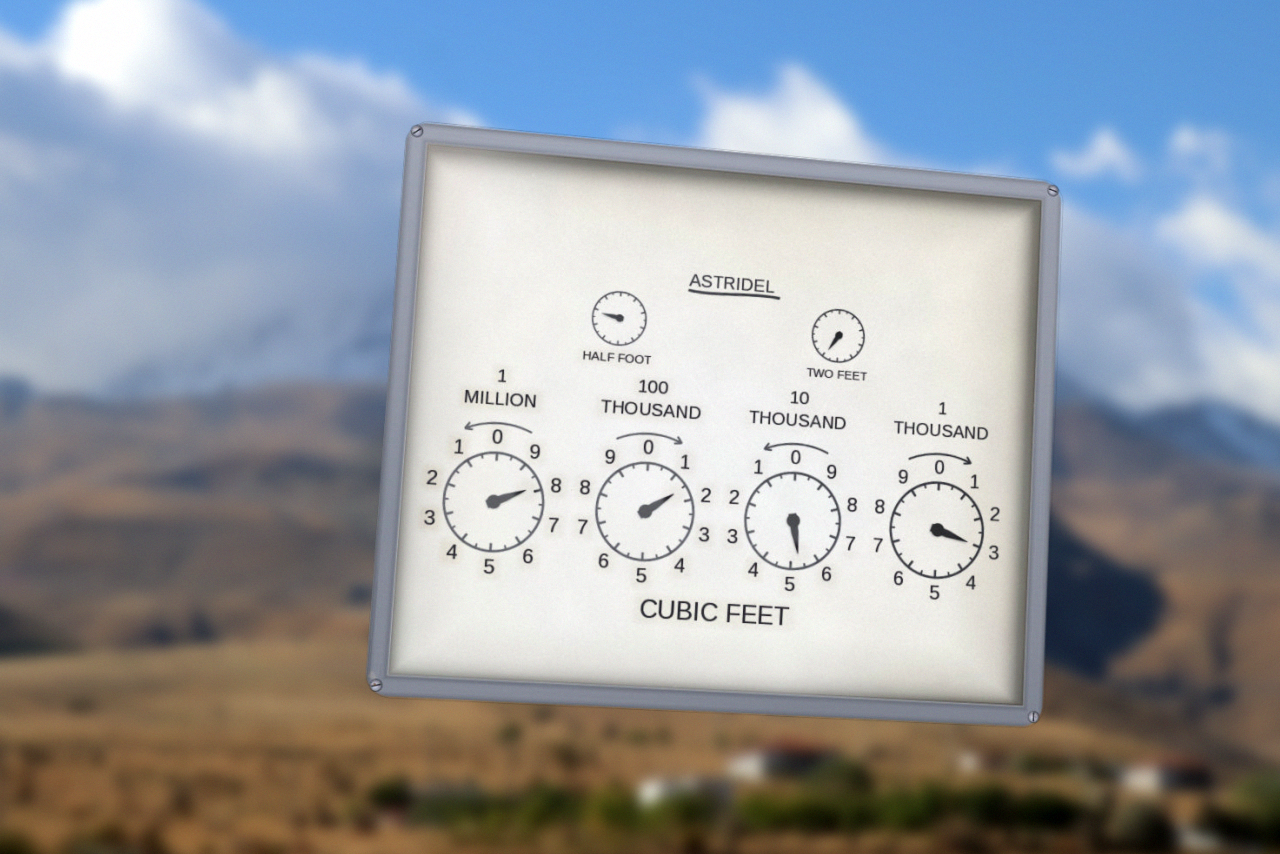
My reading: 815300 ft³
